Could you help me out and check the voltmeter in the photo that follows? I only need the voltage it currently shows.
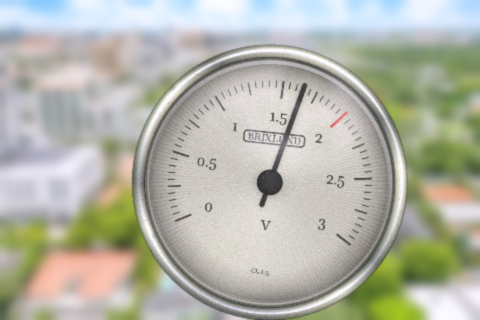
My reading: 1.65 V
